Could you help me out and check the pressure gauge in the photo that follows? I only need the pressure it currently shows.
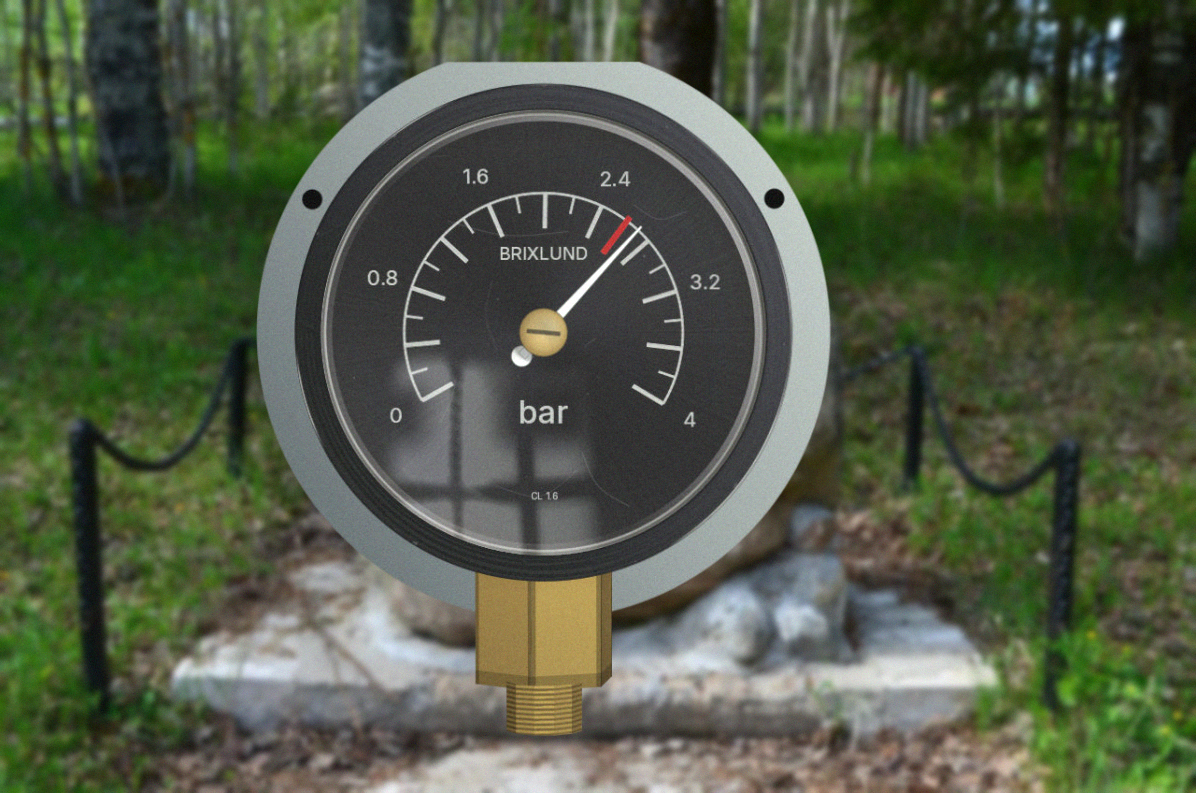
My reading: 2.7 bar
